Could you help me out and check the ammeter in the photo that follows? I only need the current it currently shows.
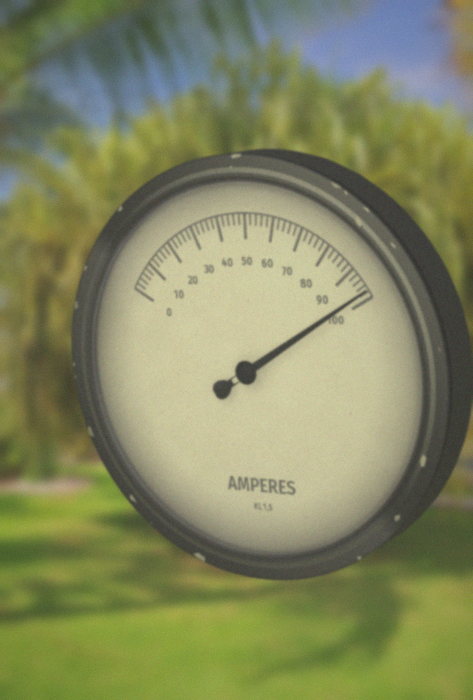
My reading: 98 A
